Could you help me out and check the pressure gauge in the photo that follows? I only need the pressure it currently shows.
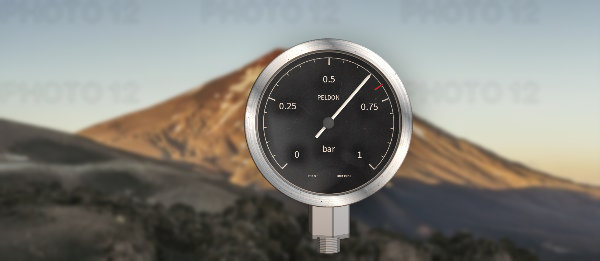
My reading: 0.65 bar
